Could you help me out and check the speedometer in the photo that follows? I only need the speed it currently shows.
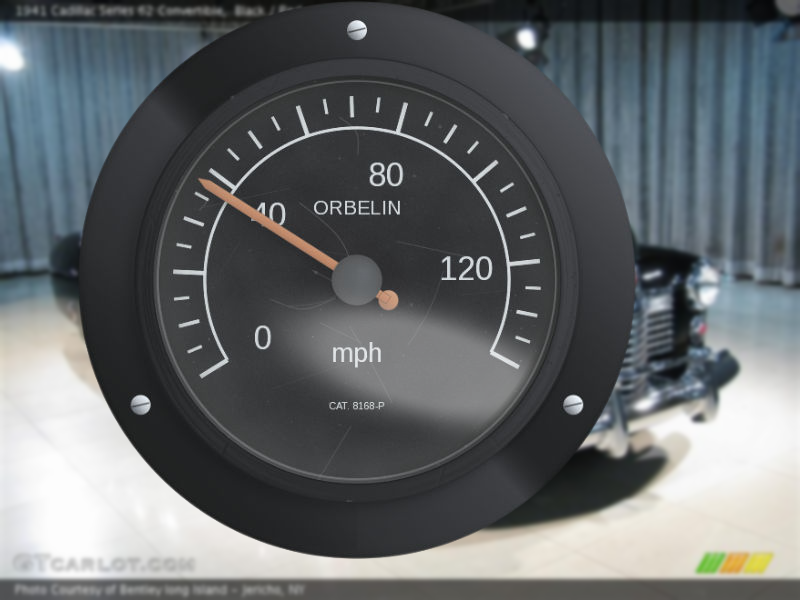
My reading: 37.5 mph
